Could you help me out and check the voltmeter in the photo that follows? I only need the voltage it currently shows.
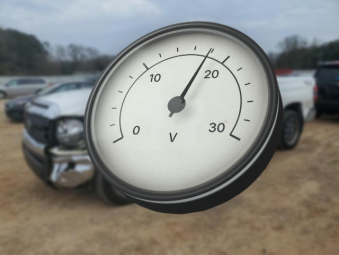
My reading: 18 V
